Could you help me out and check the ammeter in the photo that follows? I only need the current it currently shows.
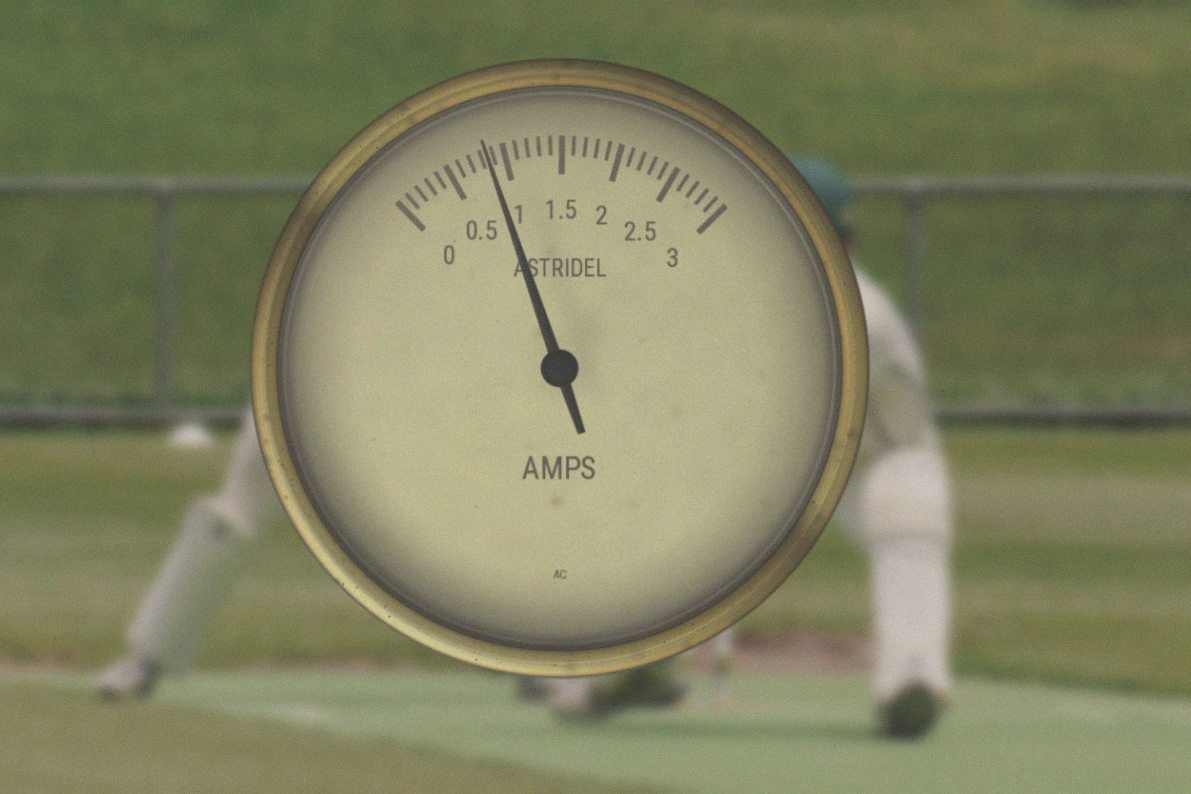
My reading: 0.85 A
